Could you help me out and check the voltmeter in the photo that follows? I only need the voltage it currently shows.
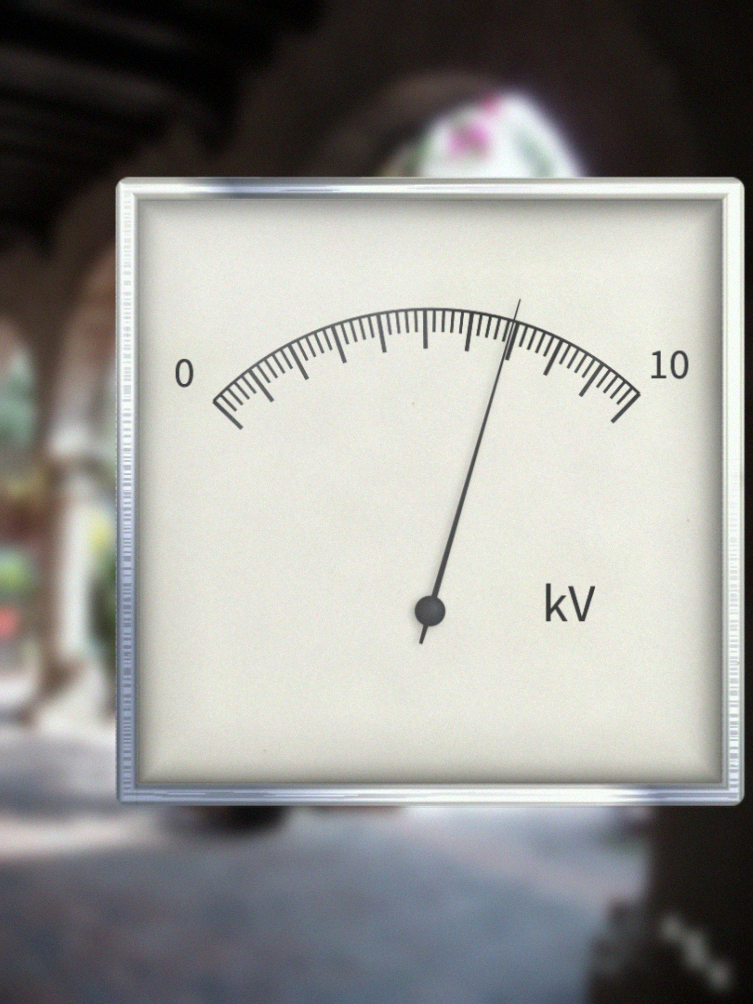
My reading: 6.9 kV
